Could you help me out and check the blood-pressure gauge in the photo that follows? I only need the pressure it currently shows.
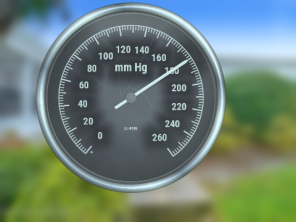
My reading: 180 mmHg
